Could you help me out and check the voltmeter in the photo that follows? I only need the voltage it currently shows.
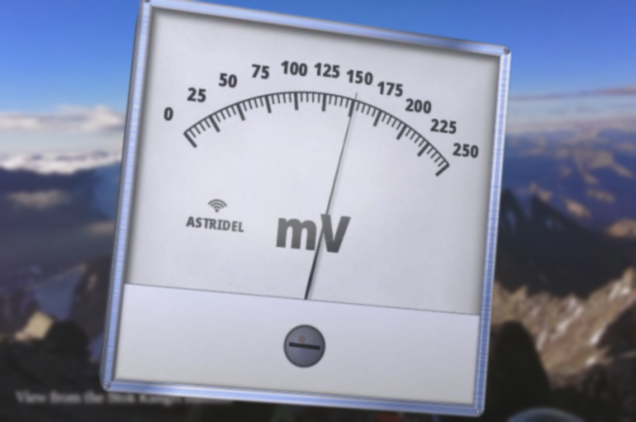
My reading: 150 mV
